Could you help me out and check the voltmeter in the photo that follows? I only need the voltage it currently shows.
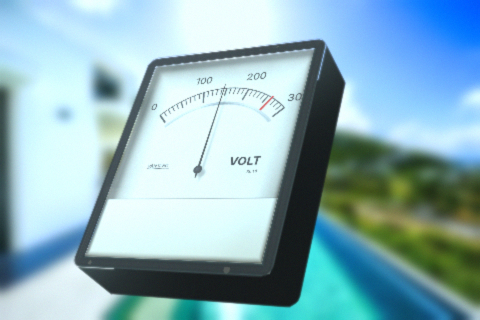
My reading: 150 V
